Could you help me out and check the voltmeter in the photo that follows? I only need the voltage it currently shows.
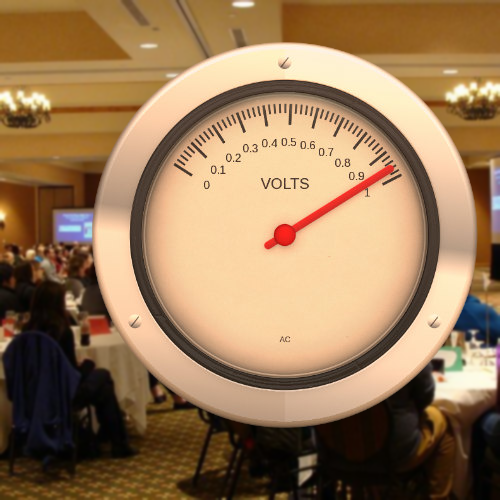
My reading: 0.96 V
